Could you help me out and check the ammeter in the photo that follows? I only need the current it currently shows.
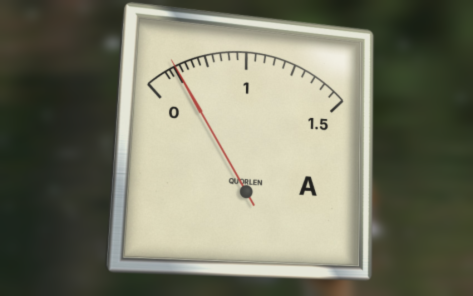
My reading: 0.5 A
